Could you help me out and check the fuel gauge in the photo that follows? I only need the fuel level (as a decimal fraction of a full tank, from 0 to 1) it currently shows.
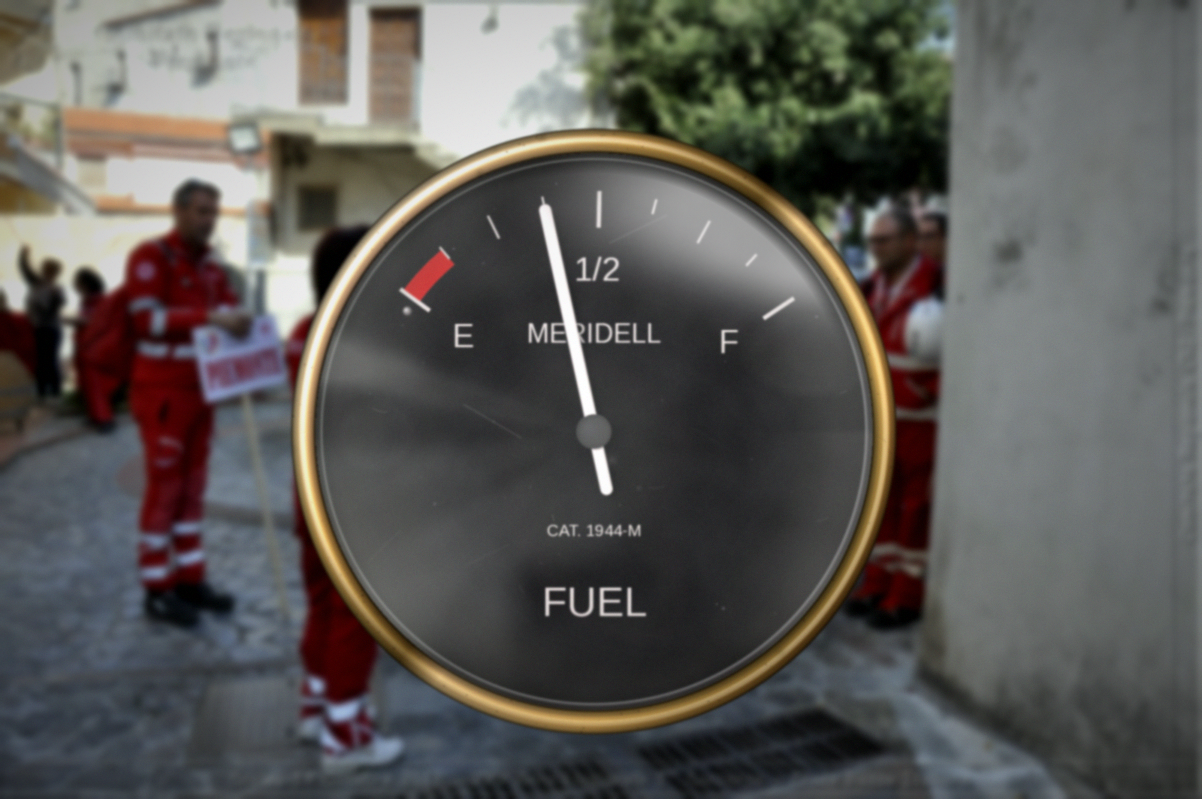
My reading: 0.375
